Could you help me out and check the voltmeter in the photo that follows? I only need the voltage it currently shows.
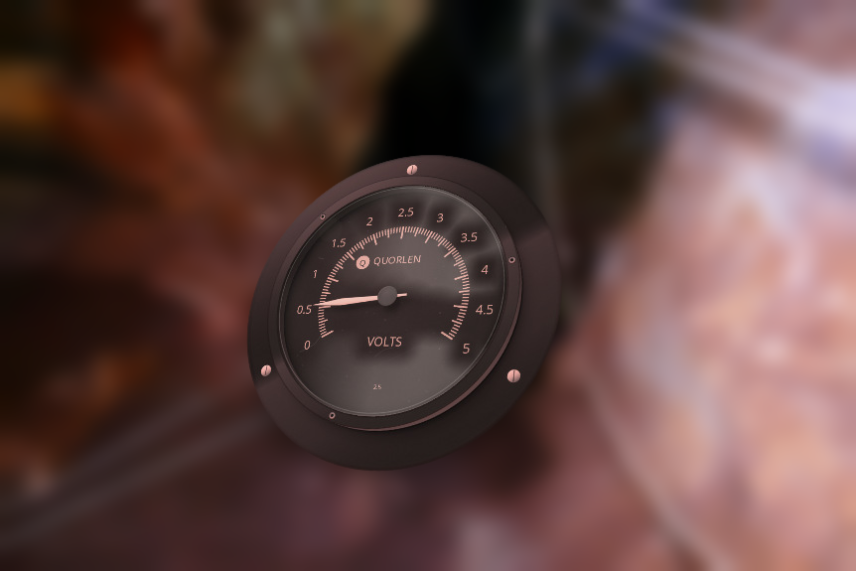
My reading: 0.5 V
